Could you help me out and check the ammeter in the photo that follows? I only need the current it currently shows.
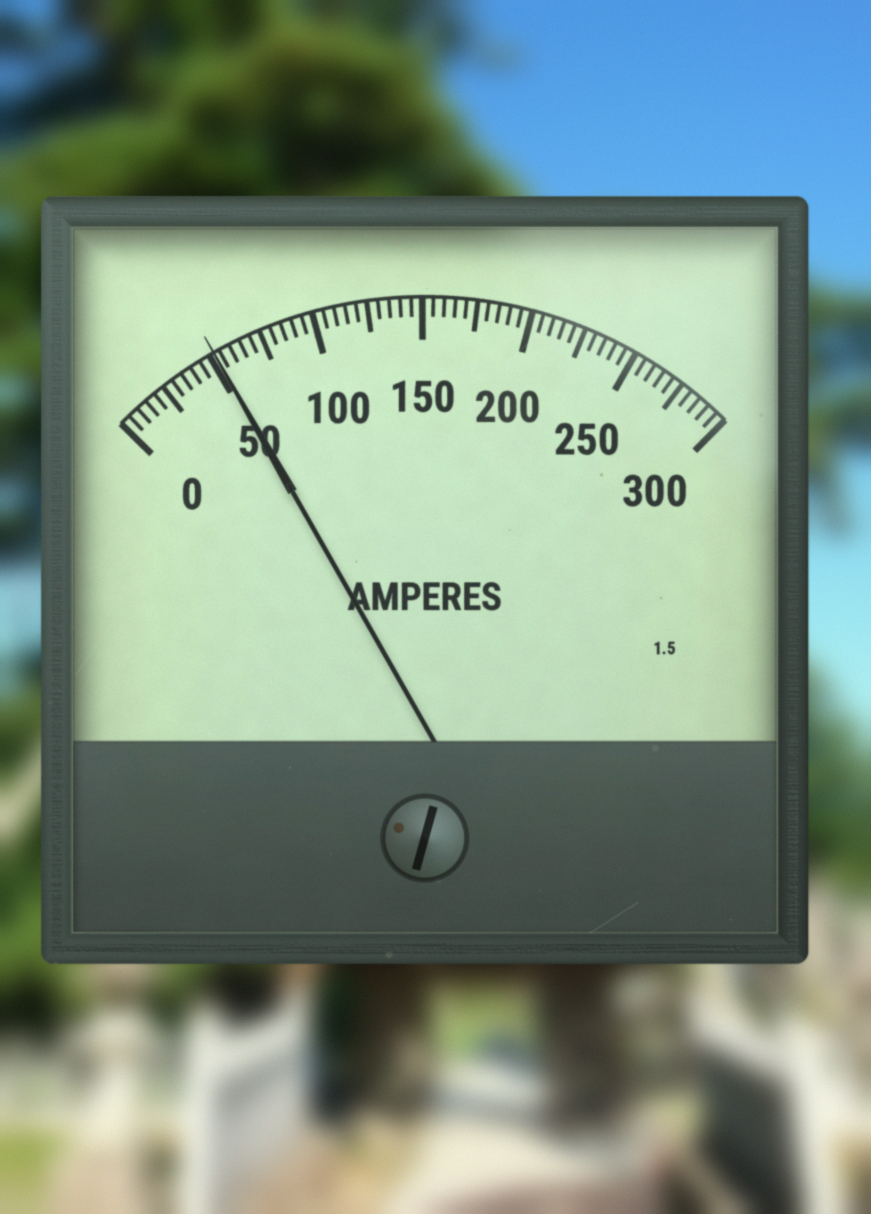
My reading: 52.5 A
